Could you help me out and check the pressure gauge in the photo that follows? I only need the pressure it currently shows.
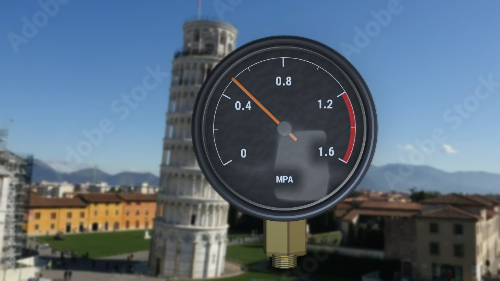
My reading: 0.5 MPa
